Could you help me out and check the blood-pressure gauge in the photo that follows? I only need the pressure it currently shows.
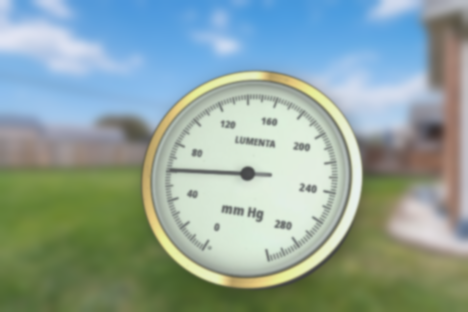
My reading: 60 mmHg
